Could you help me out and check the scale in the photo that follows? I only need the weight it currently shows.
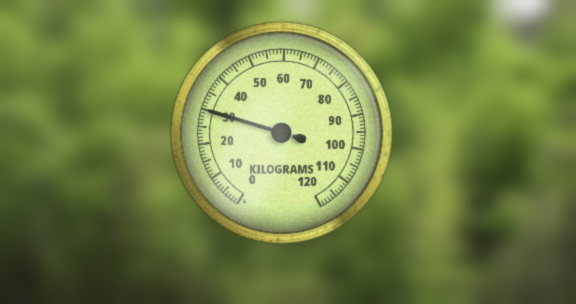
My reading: 30 kg
